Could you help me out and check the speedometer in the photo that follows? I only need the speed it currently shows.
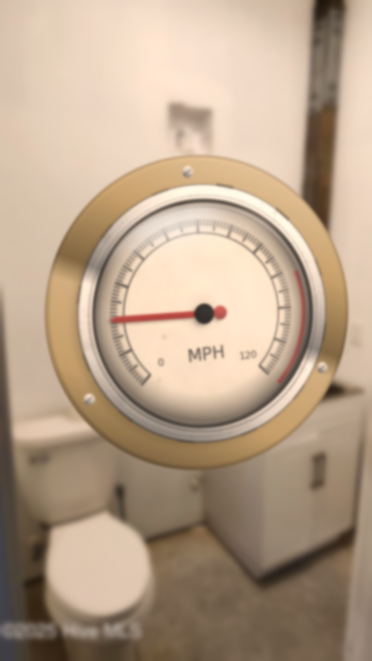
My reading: 20 mph
